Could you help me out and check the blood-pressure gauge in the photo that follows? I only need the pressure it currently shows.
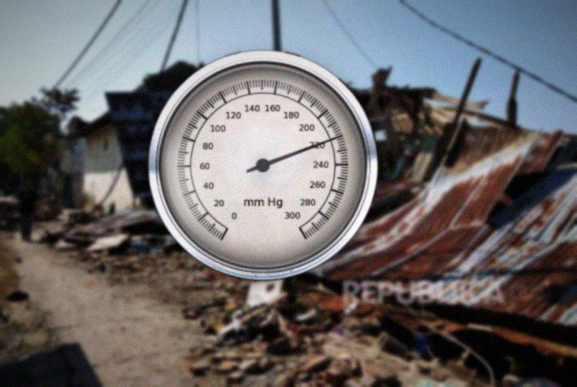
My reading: 220 mmHg
